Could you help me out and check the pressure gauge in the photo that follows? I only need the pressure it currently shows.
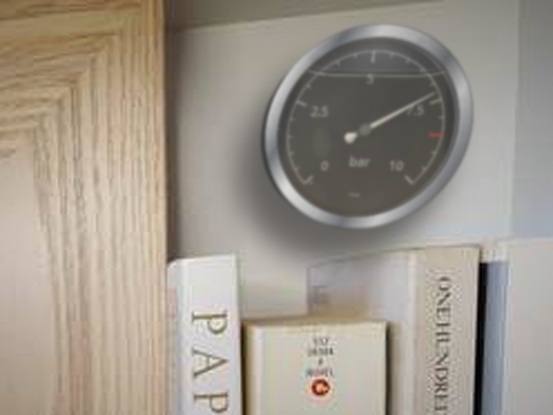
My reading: 7.25 bar
